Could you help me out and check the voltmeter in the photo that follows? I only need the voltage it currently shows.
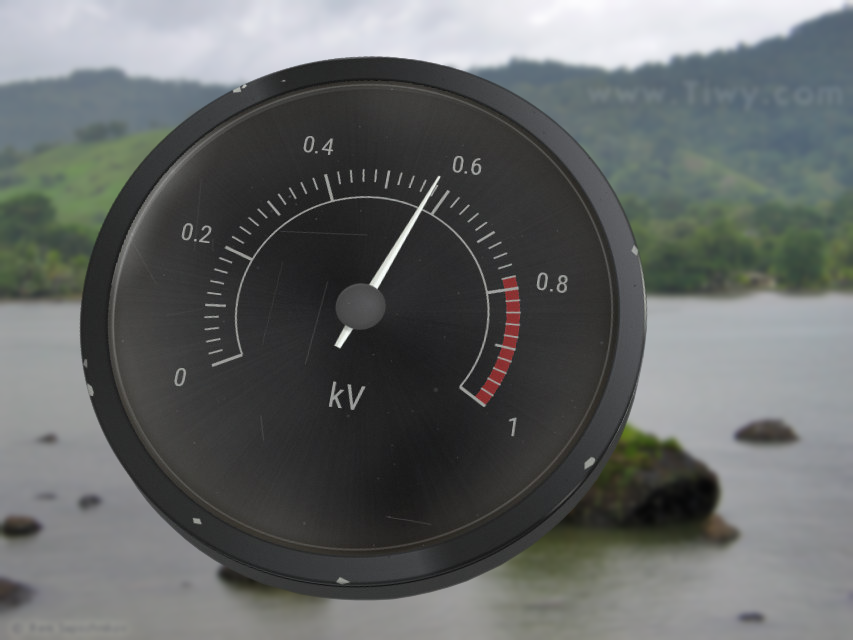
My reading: 0.58 kV
